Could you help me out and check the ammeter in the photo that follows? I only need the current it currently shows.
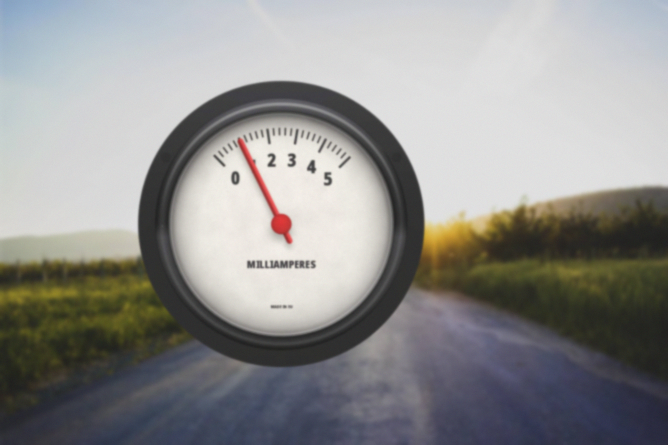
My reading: 1 mA
